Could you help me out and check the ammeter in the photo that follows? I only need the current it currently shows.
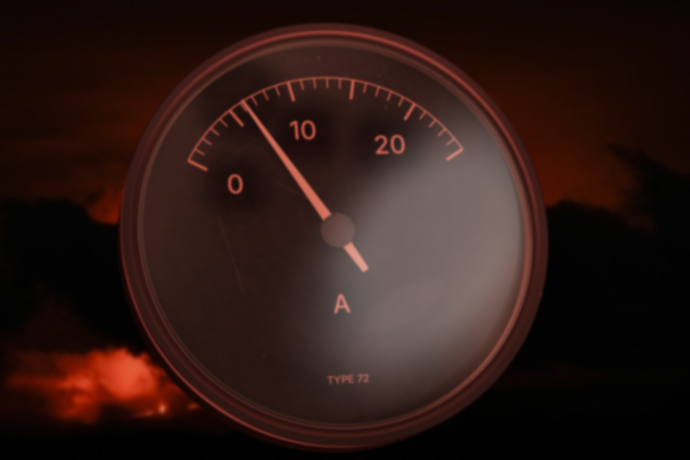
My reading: 6 A
